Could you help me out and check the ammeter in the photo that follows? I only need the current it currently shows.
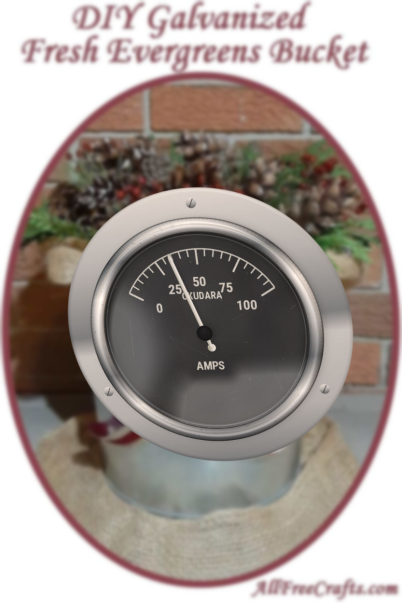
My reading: 35 A
